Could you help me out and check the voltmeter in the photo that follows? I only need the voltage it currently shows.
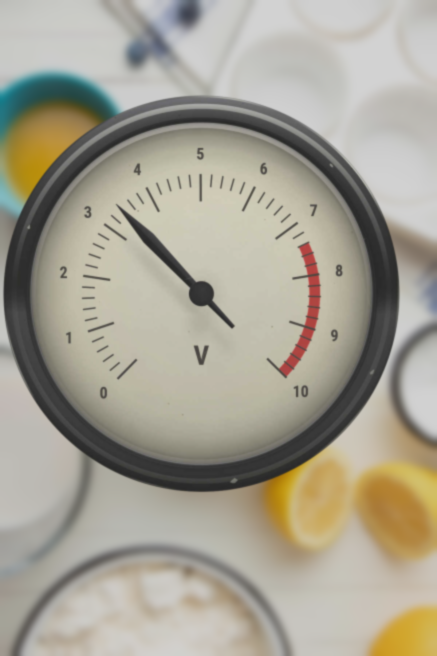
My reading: 3.4 V
